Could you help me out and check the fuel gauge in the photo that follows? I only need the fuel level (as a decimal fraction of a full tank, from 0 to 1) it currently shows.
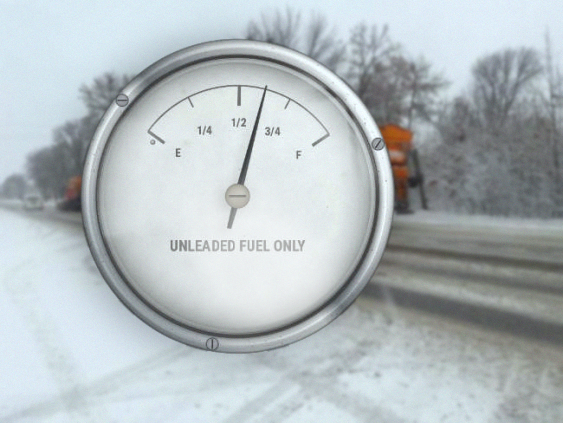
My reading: 0.625
